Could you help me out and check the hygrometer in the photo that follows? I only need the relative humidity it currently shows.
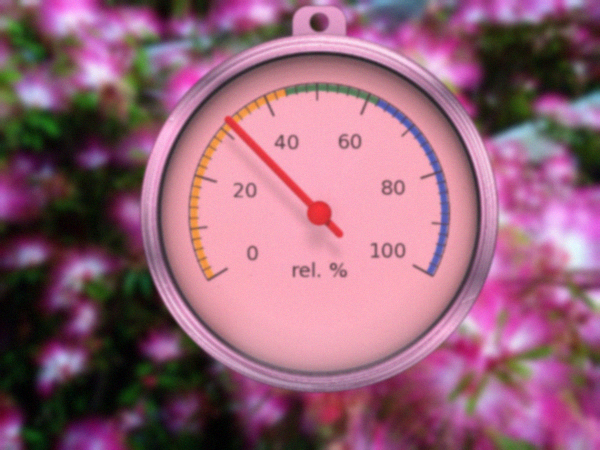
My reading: 32 %
